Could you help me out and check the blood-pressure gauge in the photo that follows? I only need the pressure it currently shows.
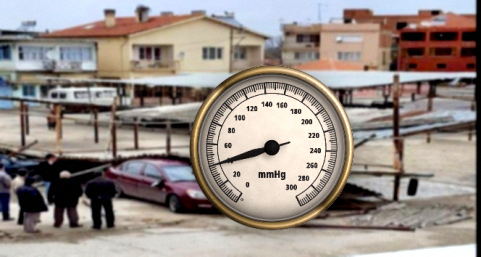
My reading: 40 mmHg
